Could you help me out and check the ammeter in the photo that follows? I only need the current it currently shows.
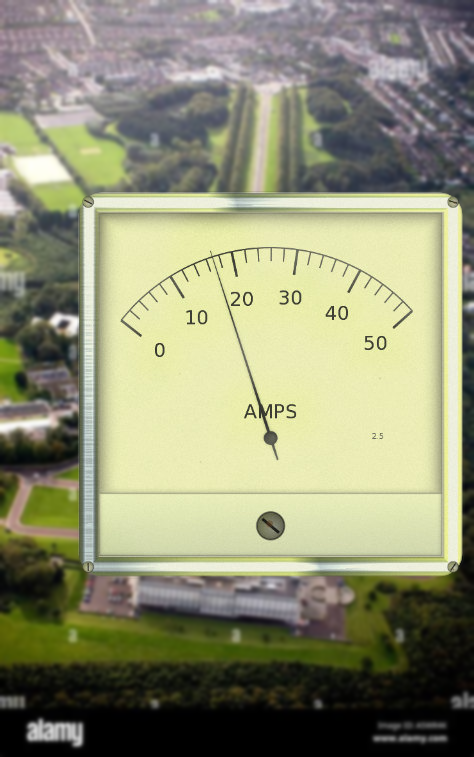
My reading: 17 A
